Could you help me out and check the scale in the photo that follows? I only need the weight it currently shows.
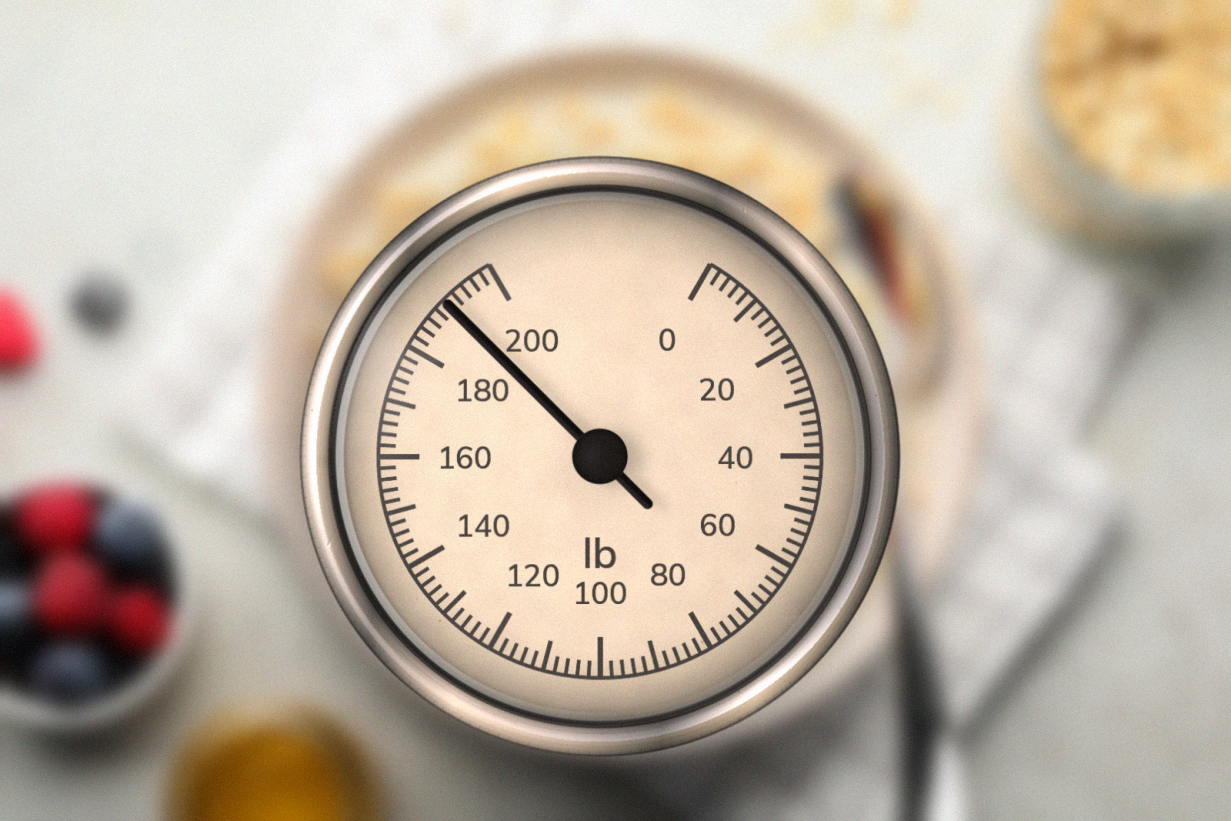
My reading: 190 lb
